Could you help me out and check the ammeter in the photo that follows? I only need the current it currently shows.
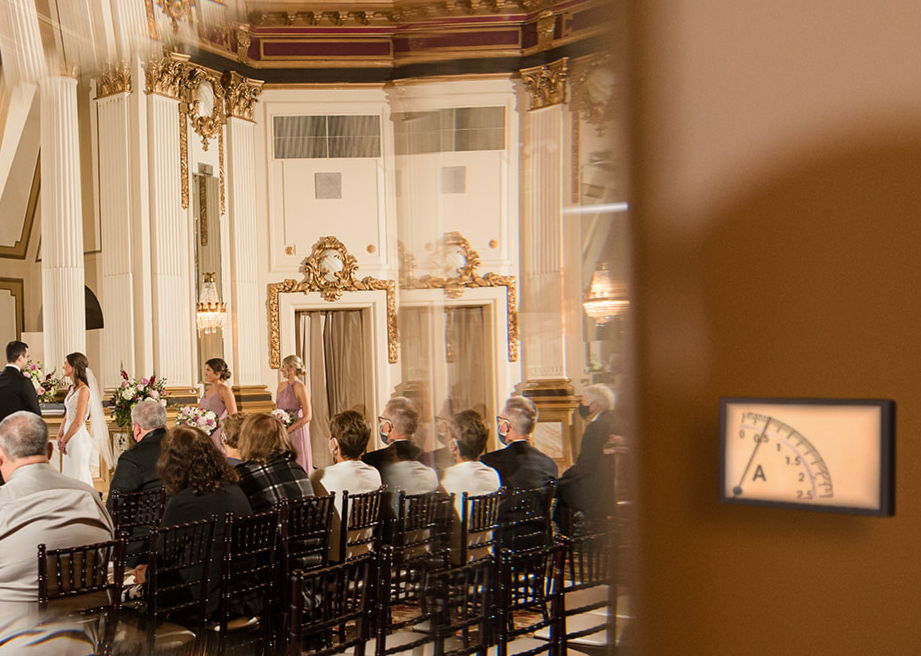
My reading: 0.5 A
